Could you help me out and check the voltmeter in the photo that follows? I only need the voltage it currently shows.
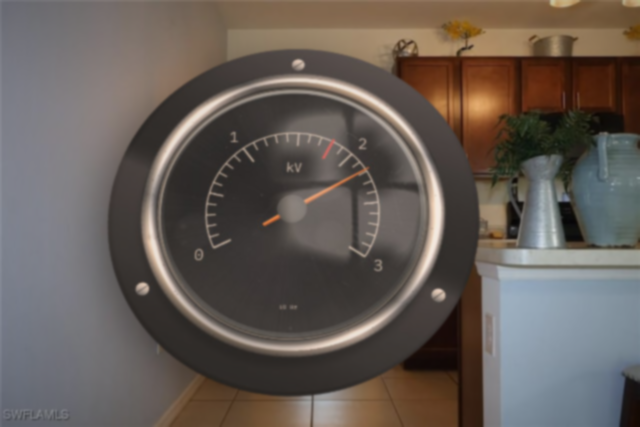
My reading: 2.2 kV
